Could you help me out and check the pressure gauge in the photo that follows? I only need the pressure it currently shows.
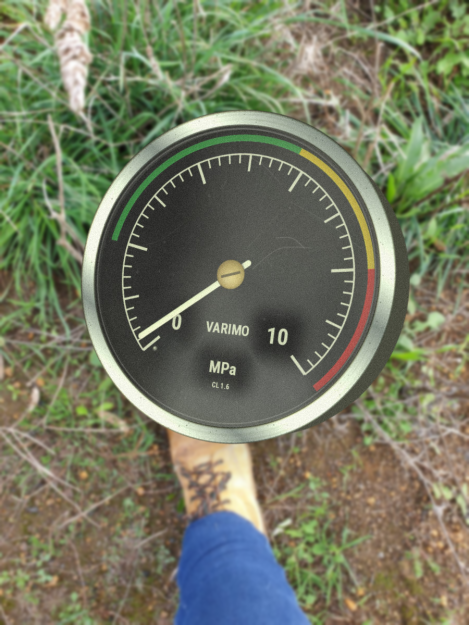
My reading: 0.2 MPa
